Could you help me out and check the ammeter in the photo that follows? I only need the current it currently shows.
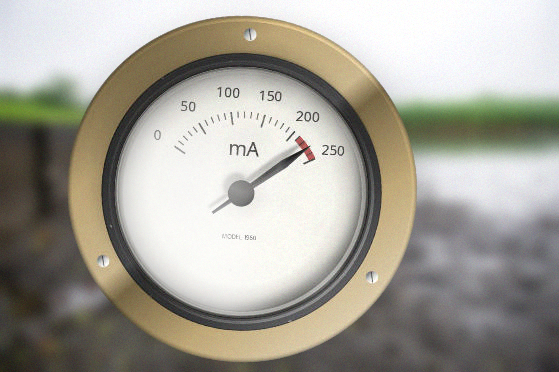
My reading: 230 mA
